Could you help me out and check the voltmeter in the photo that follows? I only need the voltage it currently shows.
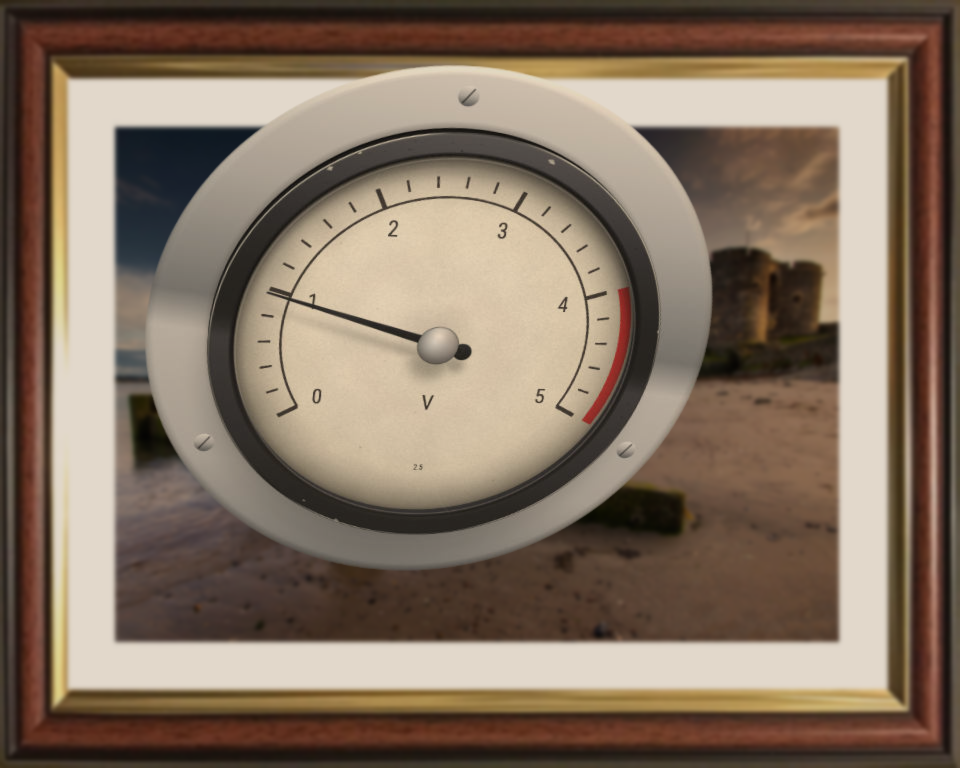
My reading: 1 V
